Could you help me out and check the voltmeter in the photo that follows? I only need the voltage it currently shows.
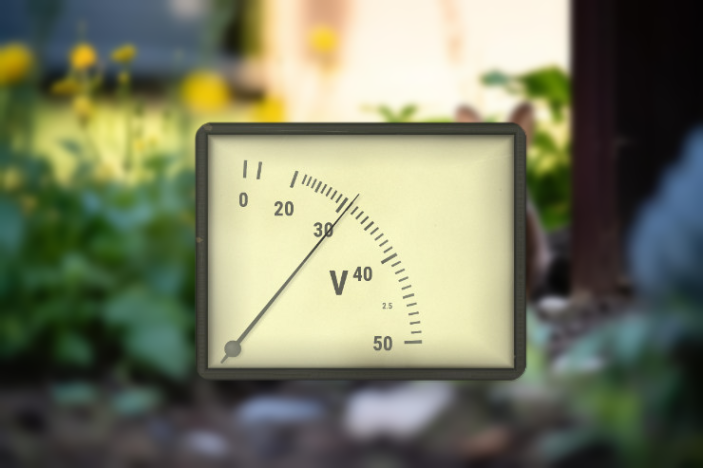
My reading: 31 V
